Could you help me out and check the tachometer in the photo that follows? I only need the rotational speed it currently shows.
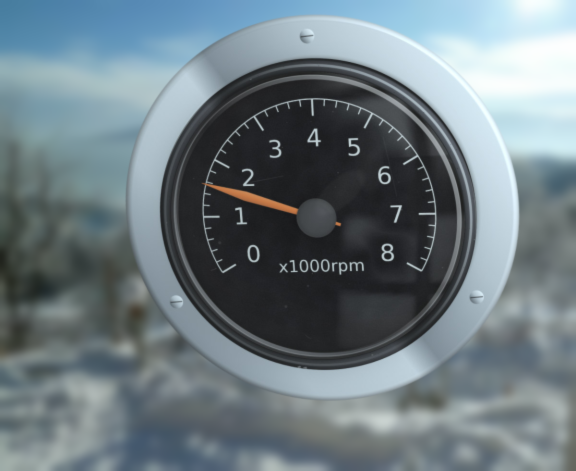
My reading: 1600 rpm
